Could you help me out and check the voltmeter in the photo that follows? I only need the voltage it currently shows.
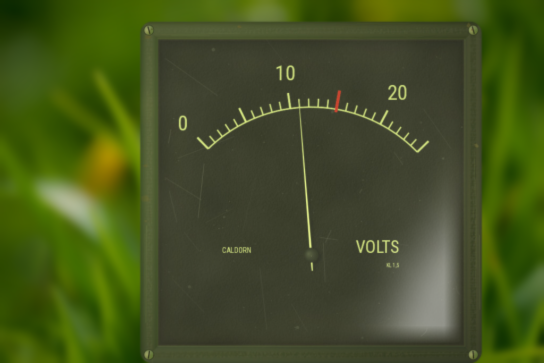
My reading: 11 V
